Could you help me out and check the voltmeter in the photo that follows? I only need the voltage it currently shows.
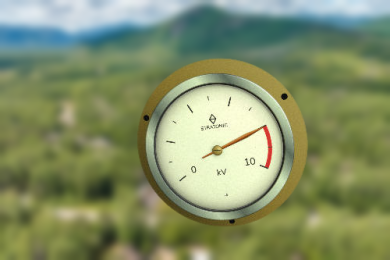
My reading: 8 kV
